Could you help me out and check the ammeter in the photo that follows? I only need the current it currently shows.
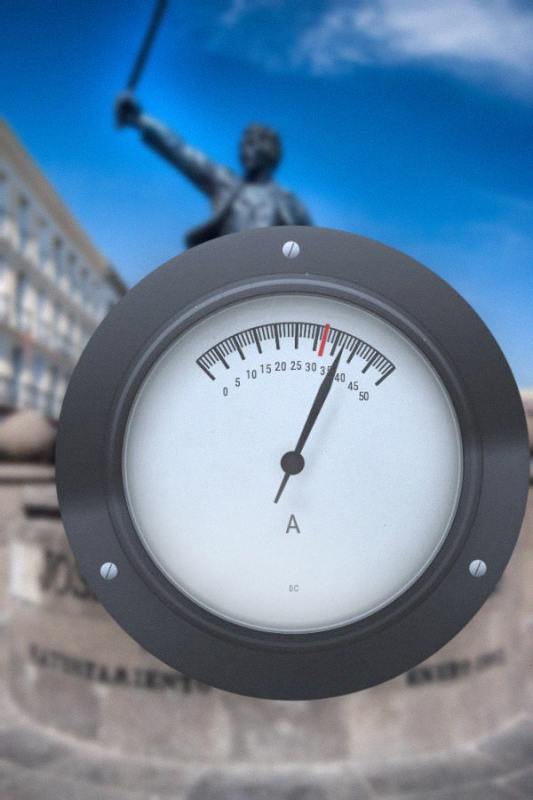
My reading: 37 A
